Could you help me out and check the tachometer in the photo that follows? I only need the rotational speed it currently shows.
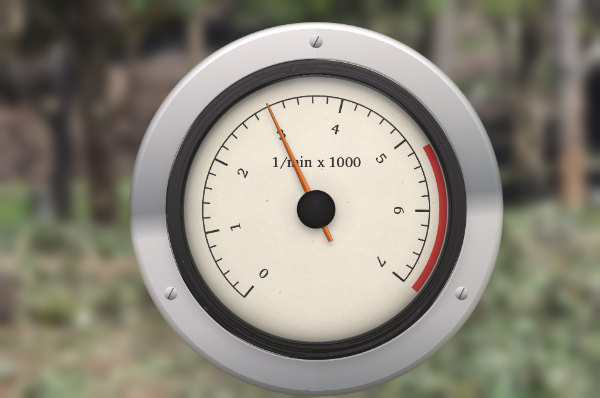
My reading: 3000 rpm
